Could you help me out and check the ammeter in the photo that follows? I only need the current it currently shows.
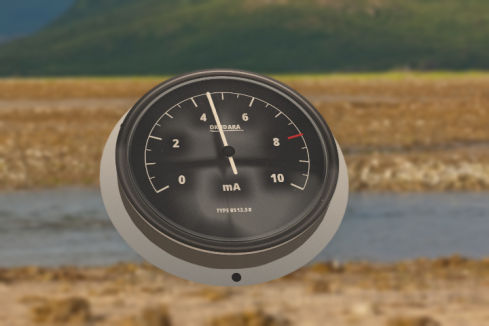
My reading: 4.5 mA
